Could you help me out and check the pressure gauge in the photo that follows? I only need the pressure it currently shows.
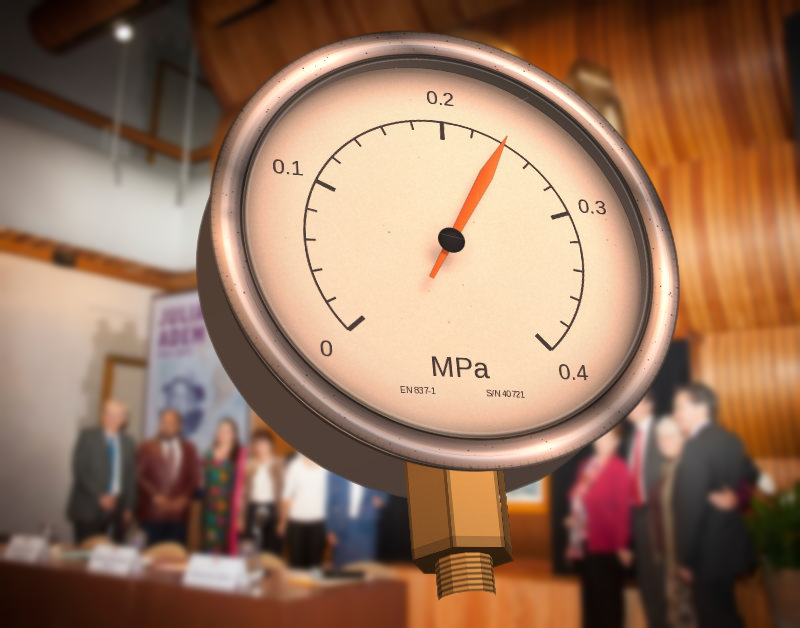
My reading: 0.24 MPa
